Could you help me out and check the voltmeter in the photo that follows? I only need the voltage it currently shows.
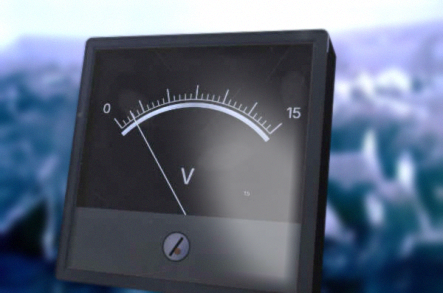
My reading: 1.5 V
